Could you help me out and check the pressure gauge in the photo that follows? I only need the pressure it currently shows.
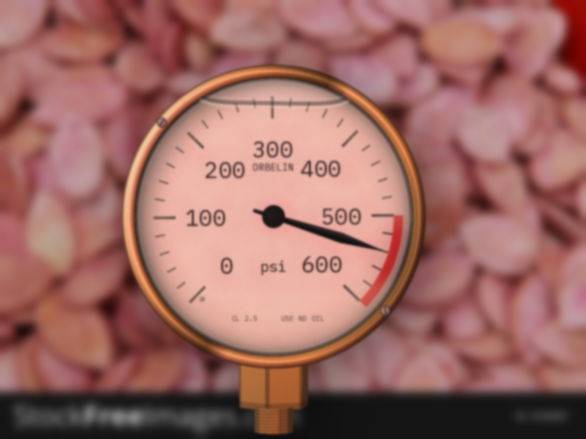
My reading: 540 psi
